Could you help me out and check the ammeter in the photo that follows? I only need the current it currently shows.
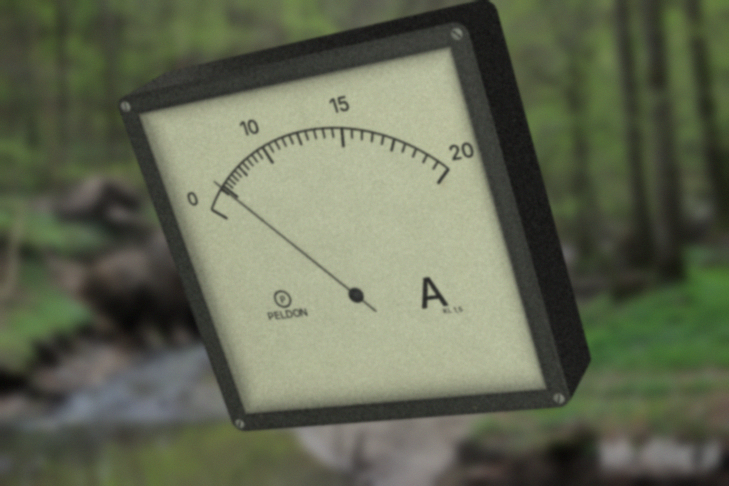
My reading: 5 A
